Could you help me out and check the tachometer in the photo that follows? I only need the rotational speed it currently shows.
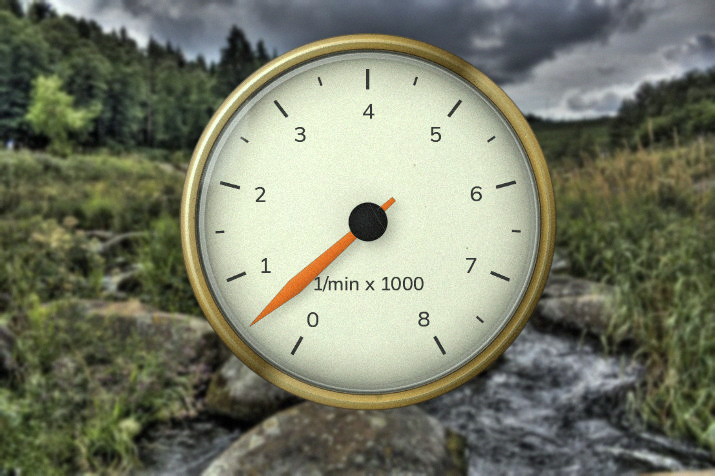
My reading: 500 rpm
